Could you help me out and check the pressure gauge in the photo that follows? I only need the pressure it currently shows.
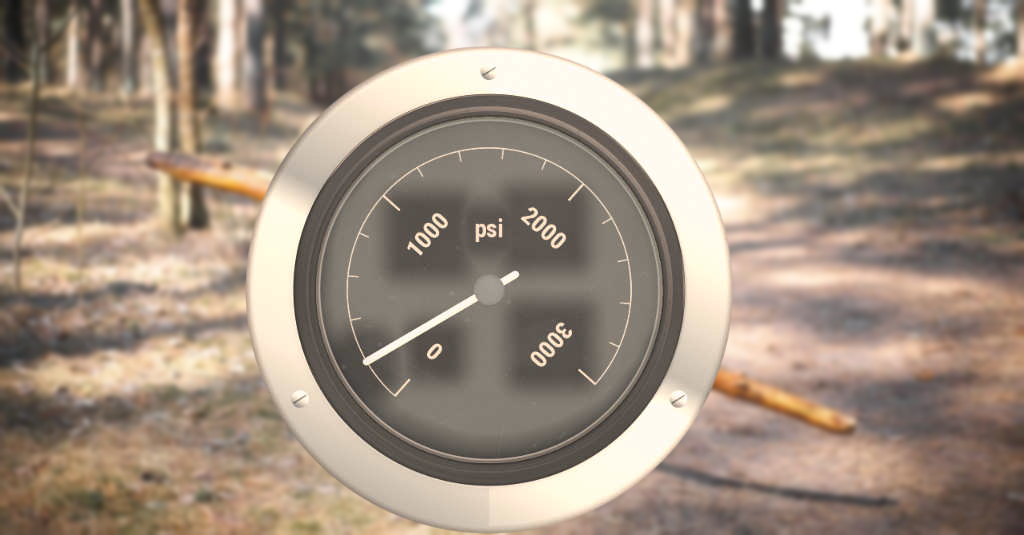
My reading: 200 psi
